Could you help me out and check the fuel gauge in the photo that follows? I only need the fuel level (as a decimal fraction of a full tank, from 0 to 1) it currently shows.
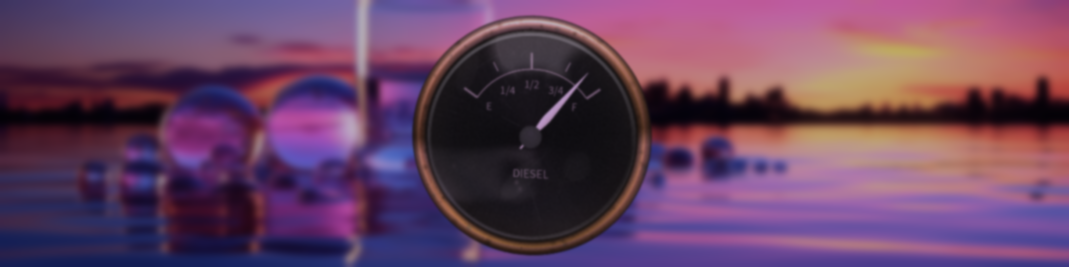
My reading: 0.875
